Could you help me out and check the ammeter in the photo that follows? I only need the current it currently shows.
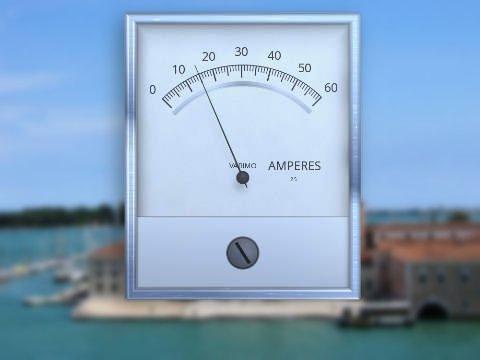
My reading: 15 A
